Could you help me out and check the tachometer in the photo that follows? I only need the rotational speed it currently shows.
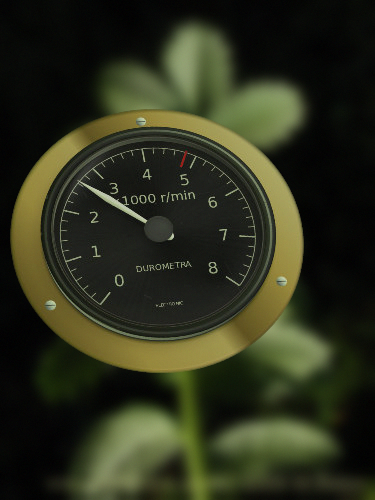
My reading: 2600 rpm
